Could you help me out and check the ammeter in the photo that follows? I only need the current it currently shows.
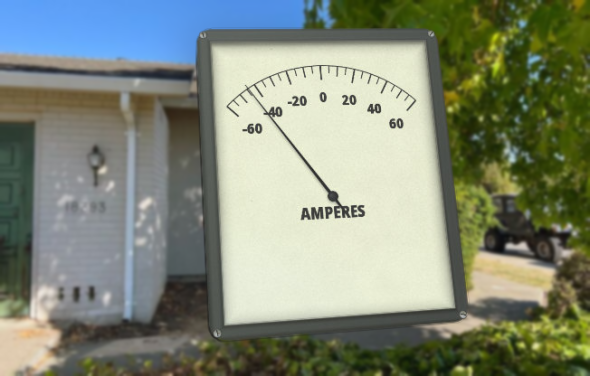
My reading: -45 A
